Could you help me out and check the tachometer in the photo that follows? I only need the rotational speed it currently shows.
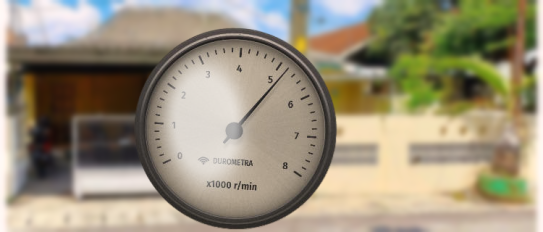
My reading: 5200 rpm
